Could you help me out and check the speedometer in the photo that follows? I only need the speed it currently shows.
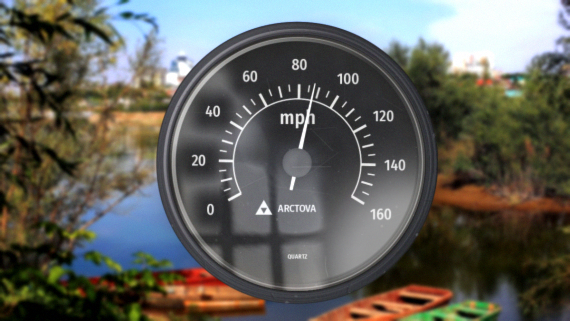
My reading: 87.5 mph
